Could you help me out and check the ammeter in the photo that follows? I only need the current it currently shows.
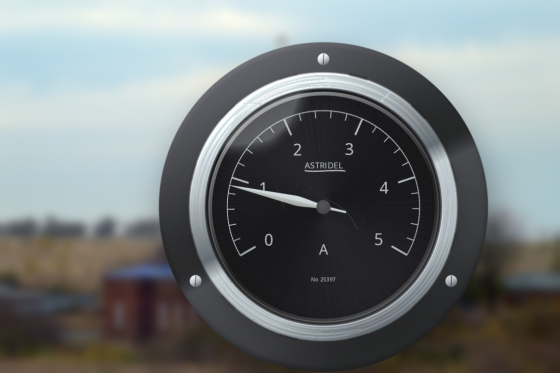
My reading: 0.9 A
